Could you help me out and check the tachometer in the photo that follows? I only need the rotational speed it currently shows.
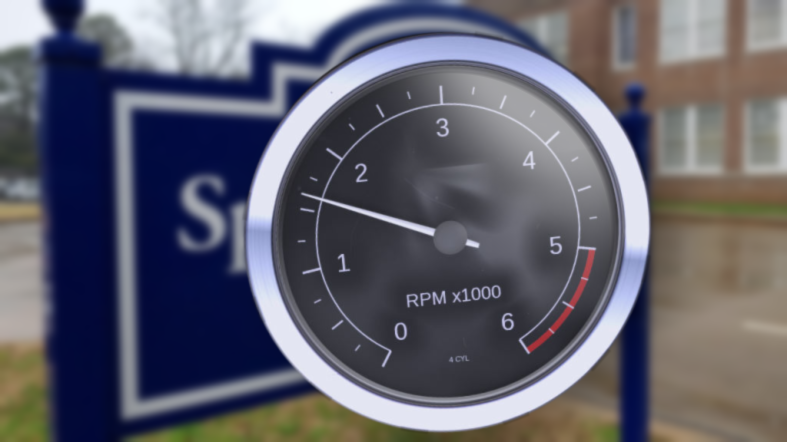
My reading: 1625 rpm
